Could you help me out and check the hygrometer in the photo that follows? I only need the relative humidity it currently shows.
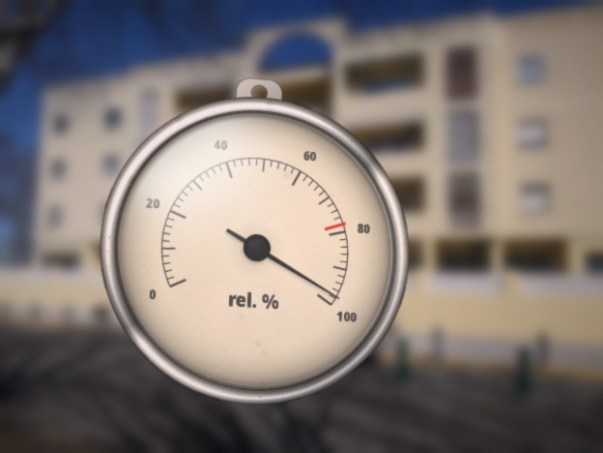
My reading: 98 %
